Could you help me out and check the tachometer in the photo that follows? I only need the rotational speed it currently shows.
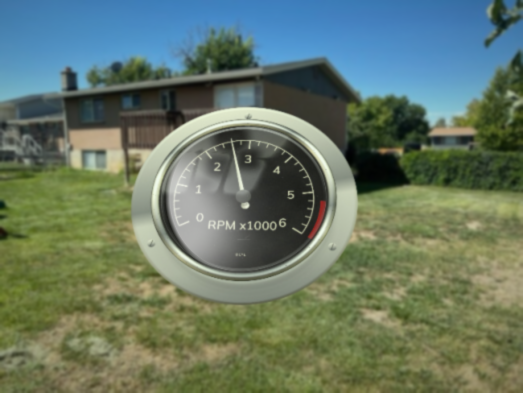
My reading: 2600 rpm
